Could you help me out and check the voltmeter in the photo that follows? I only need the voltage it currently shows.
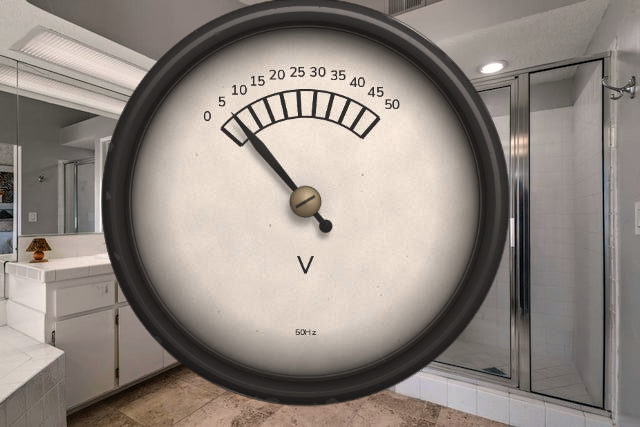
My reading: 5 V
